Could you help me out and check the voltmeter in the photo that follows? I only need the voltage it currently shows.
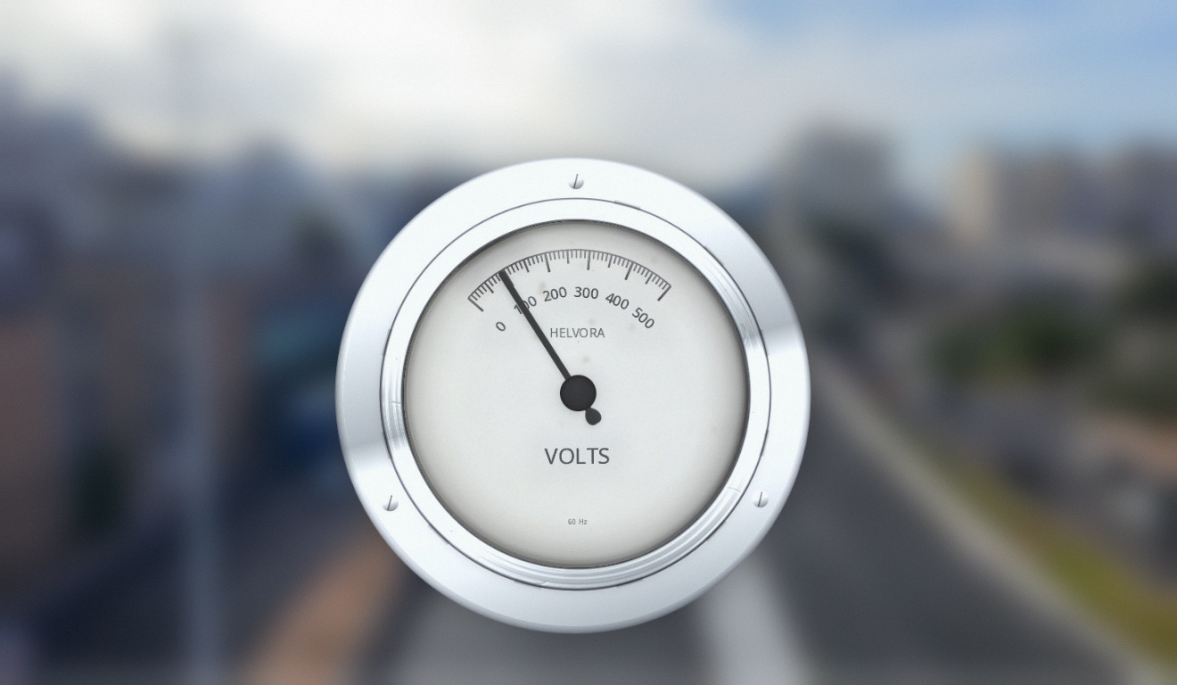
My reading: 90 V
